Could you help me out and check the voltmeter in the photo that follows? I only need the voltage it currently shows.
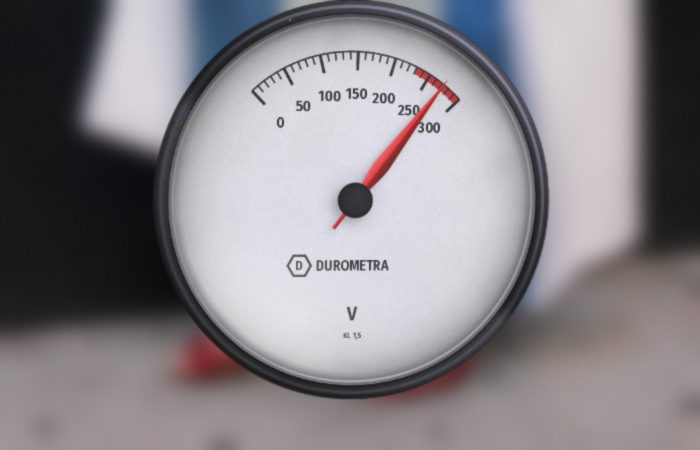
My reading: 270 V
